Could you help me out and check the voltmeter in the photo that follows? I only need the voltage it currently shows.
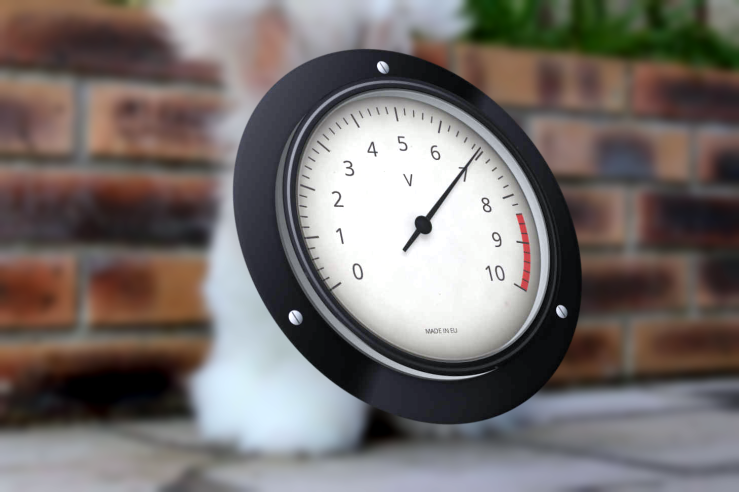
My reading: 6.9 V
